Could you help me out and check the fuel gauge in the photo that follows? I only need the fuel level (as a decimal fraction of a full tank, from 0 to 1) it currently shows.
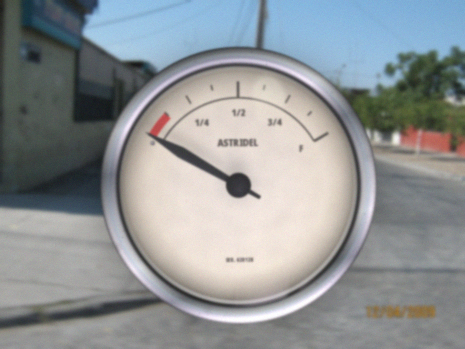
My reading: 0
